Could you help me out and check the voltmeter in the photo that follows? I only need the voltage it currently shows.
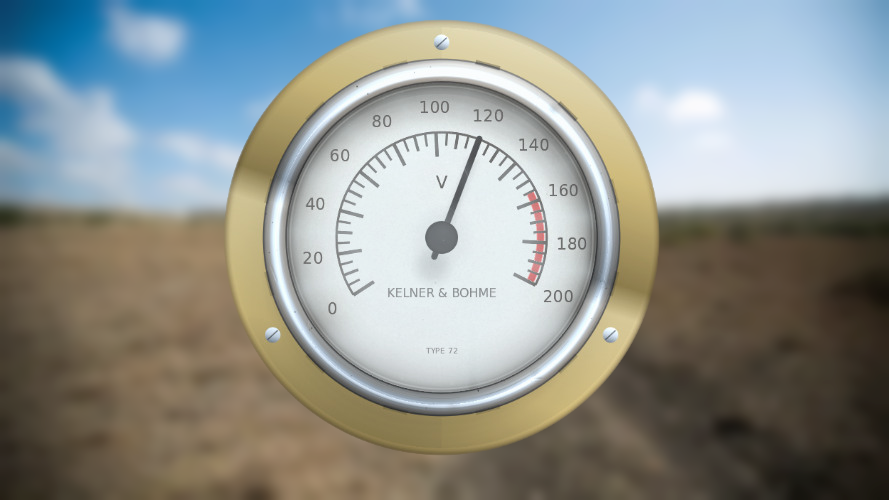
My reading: 120 V
